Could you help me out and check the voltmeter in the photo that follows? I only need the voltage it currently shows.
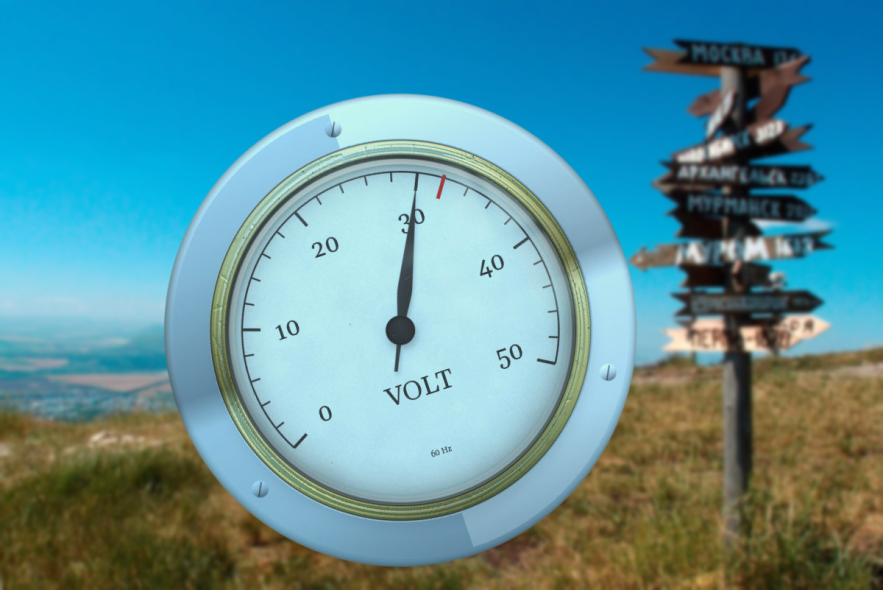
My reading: 30 V
